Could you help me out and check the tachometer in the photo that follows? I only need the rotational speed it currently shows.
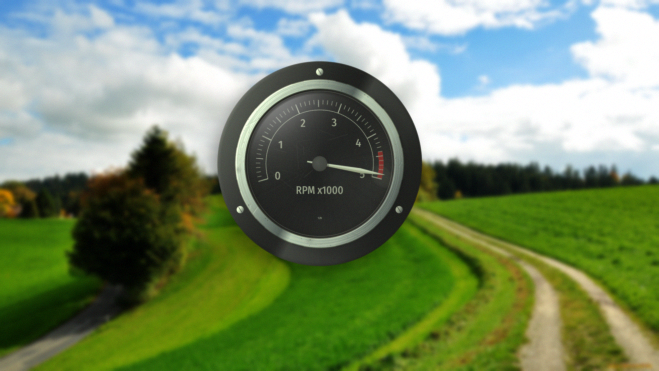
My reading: 4900 rpm
